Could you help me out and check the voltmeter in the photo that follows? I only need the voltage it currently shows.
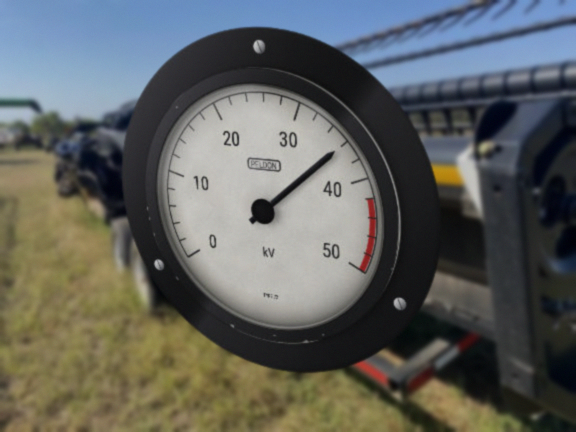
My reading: 36 kV
